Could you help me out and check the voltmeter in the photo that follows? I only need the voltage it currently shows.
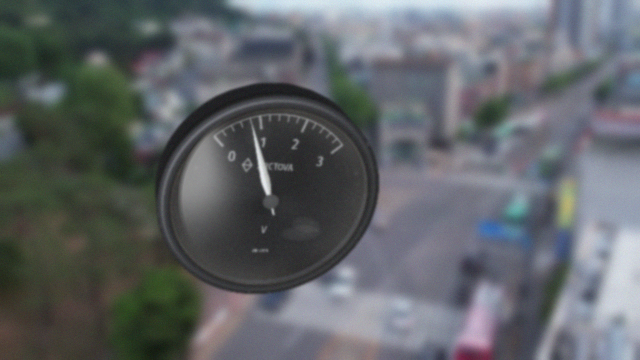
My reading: 0.8 V
